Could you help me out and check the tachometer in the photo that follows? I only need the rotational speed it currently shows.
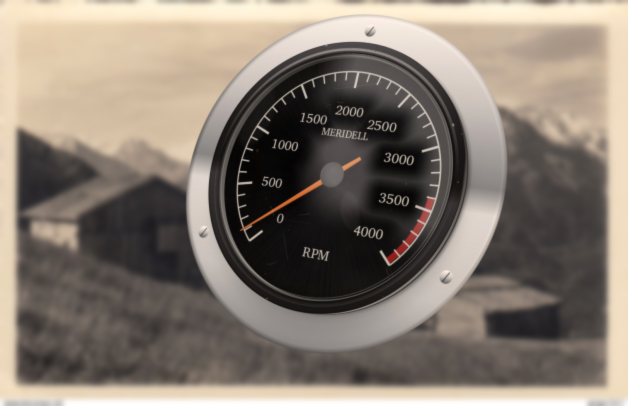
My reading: 100 rpm
